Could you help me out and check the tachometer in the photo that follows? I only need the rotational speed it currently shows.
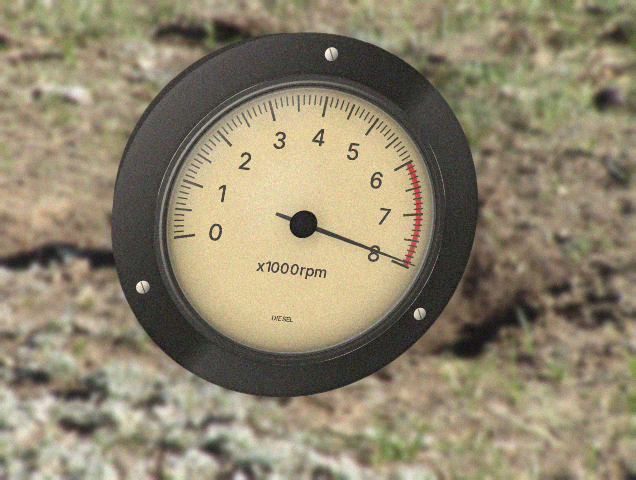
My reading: 7900 rpm
